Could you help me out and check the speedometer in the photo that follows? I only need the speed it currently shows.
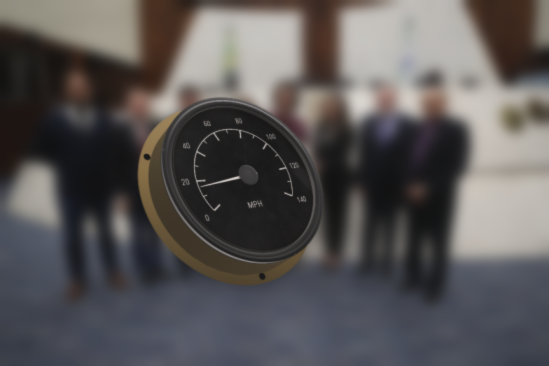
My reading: 15 mph
